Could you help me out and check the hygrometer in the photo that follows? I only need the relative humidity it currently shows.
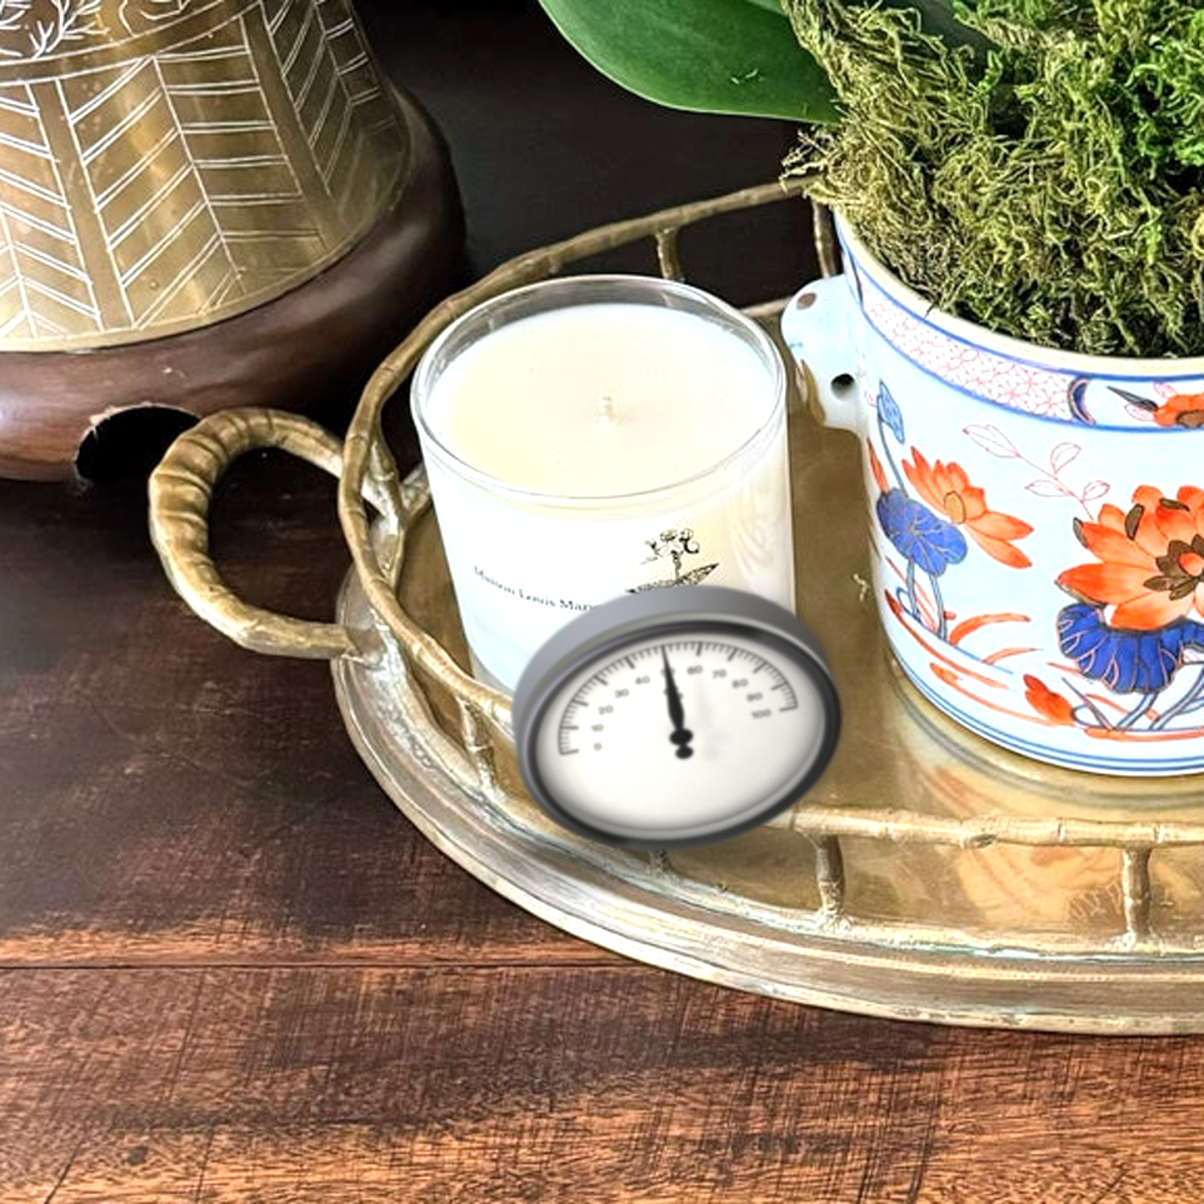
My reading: 50 %
